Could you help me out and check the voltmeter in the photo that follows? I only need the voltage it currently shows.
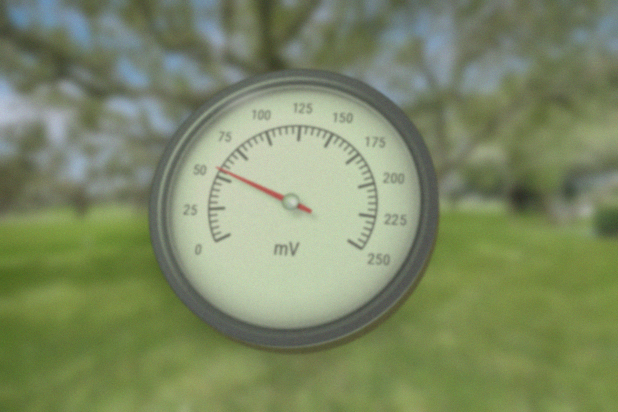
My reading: 55 mV
